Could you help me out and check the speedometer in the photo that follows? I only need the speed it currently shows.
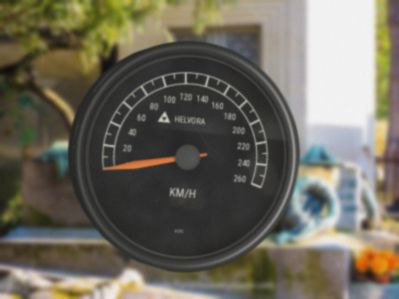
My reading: 0 km/h
